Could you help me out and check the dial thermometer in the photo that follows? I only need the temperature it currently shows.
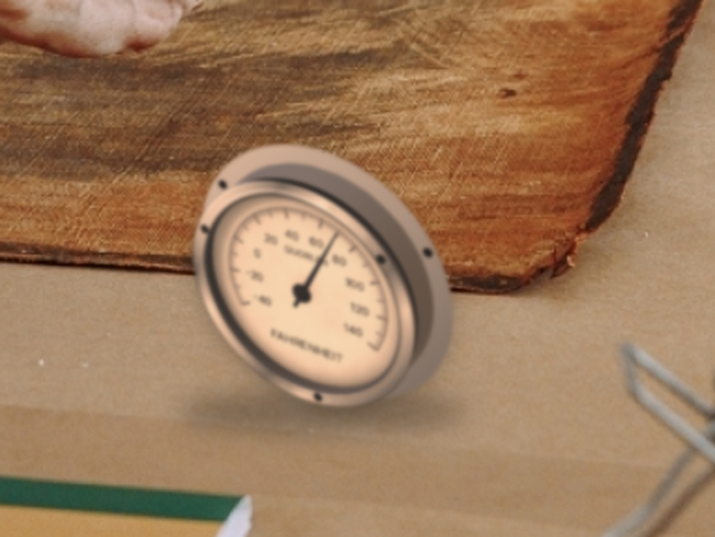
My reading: 70 °F
